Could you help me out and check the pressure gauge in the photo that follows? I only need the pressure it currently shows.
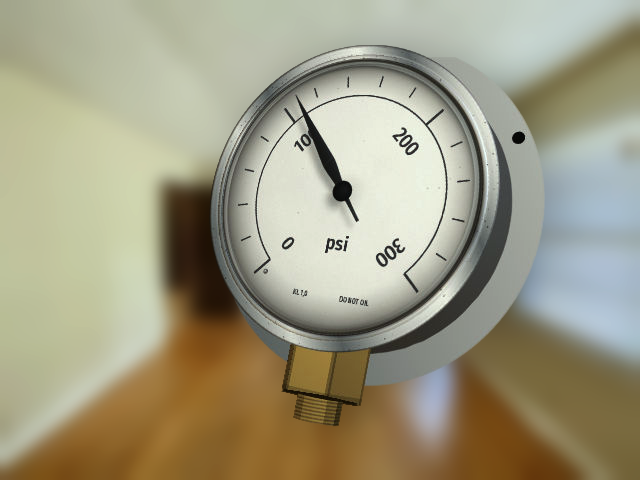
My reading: 110 psi
